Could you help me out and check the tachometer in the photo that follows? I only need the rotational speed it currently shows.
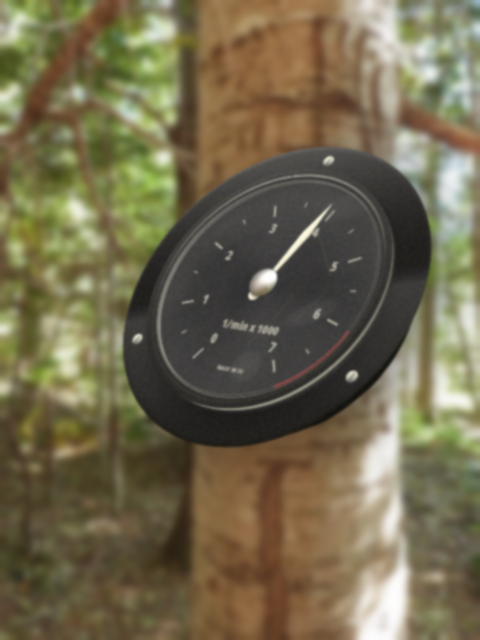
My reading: 4000 rpm
